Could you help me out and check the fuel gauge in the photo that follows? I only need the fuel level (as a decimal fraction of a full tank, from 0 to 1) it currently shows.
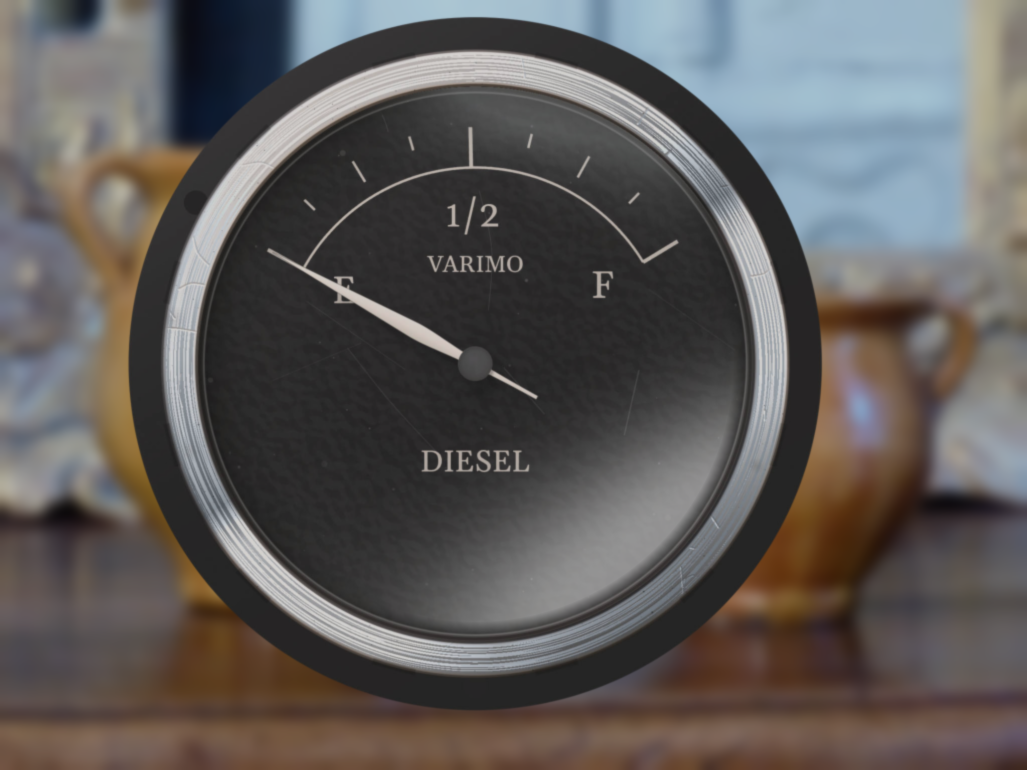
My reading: 0
